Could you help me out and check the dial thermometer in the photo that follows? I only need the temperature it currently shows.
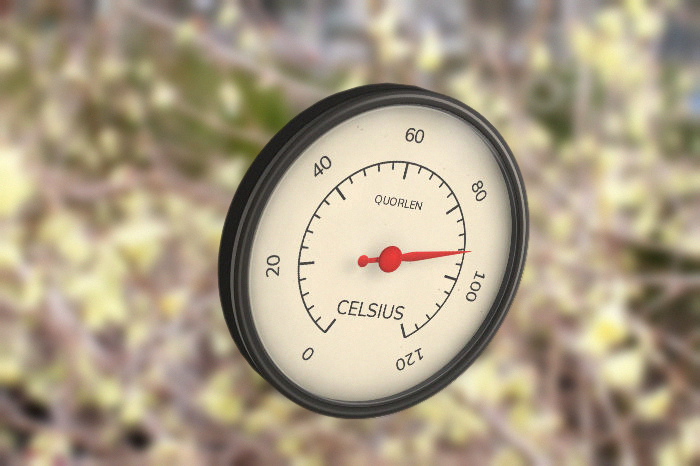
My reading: 92 °C
